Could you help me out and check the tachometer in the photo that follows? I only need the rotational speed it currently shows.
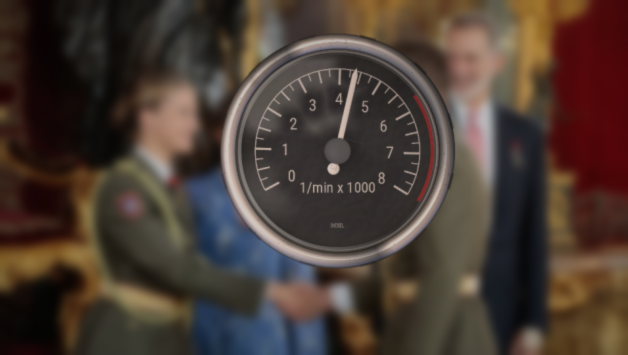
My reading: 4375 rpm
